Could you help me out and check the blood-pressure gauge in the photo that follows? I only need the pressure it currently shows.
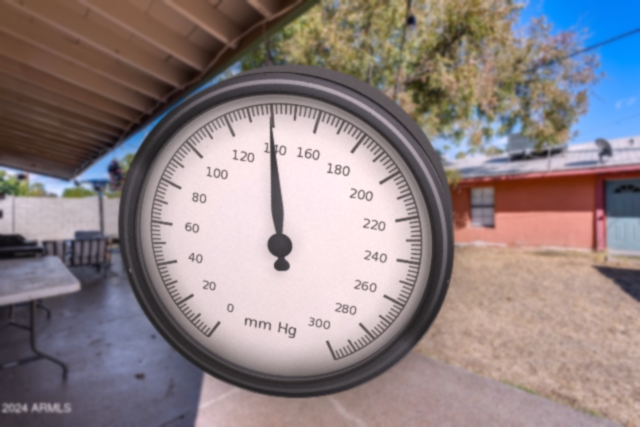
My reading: 140 mmHg
